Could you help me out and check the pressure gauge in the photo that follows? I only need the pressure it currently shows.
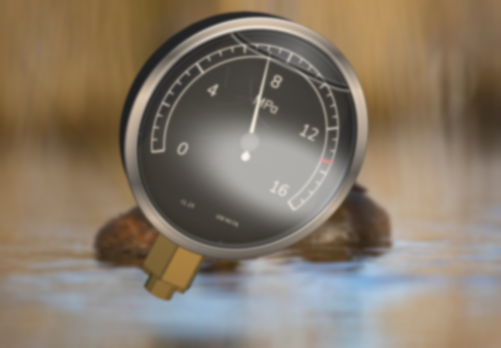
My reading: 7 MPa
